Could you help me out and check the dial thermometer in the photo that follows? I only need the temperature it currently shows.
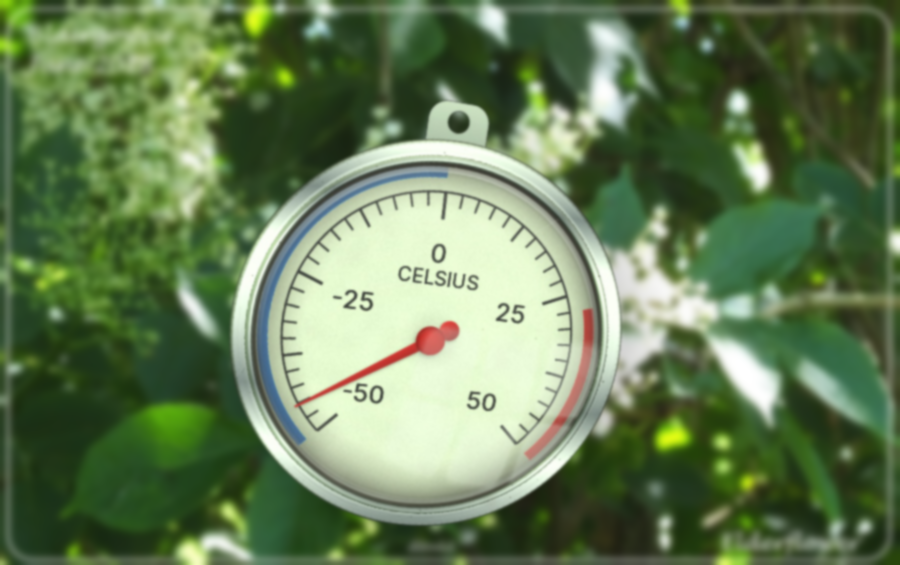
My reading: -45 °C
